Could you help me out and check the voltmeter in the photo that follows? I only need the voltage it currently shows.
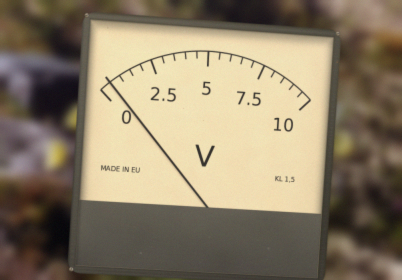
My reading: 0.5 V
